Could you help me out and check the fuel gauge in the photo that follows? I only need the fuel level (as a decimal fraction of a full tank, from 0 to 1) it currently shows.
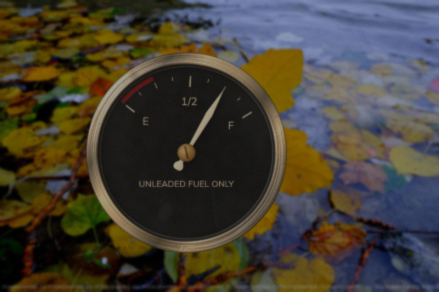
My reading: 0.75
